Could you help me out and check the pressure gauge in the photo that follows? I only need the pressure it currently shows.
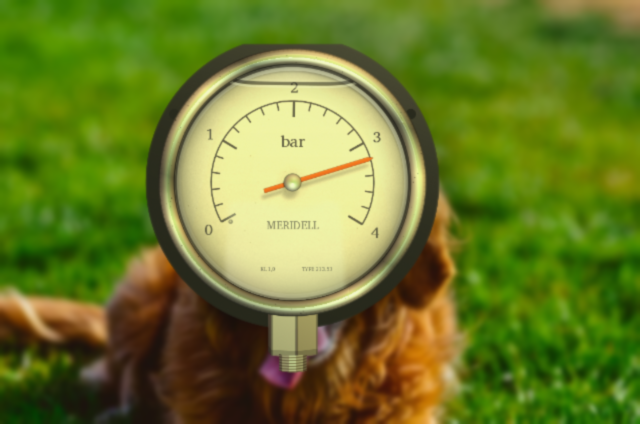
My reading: 3.2 bar
